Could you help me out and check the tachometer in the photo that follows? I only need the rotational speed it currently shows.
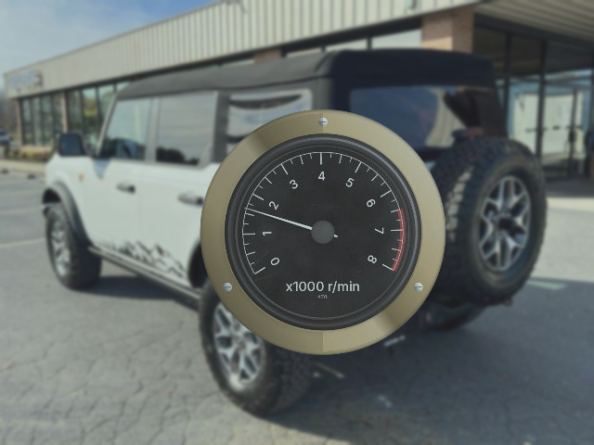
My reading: 1625 rpm
